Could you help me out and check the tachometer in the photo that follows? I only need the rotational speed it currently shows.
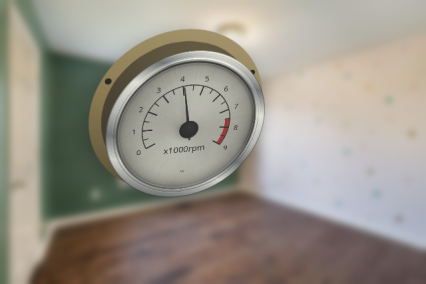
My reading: 4000 rpm
